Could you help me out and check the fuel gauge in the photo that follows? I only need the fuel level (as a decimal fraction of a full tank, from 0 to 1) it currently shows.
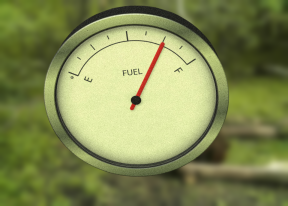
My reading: 0.75
